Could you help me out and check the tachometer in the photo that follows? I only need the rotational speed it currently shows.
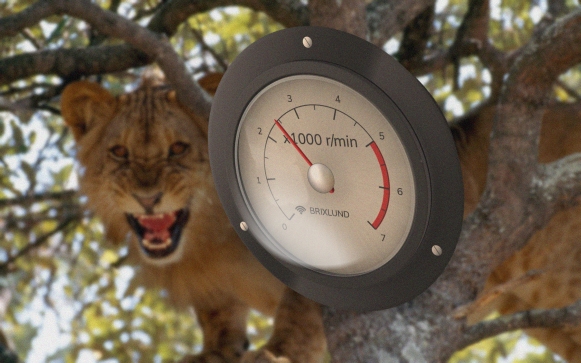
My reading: 2500 rpm
